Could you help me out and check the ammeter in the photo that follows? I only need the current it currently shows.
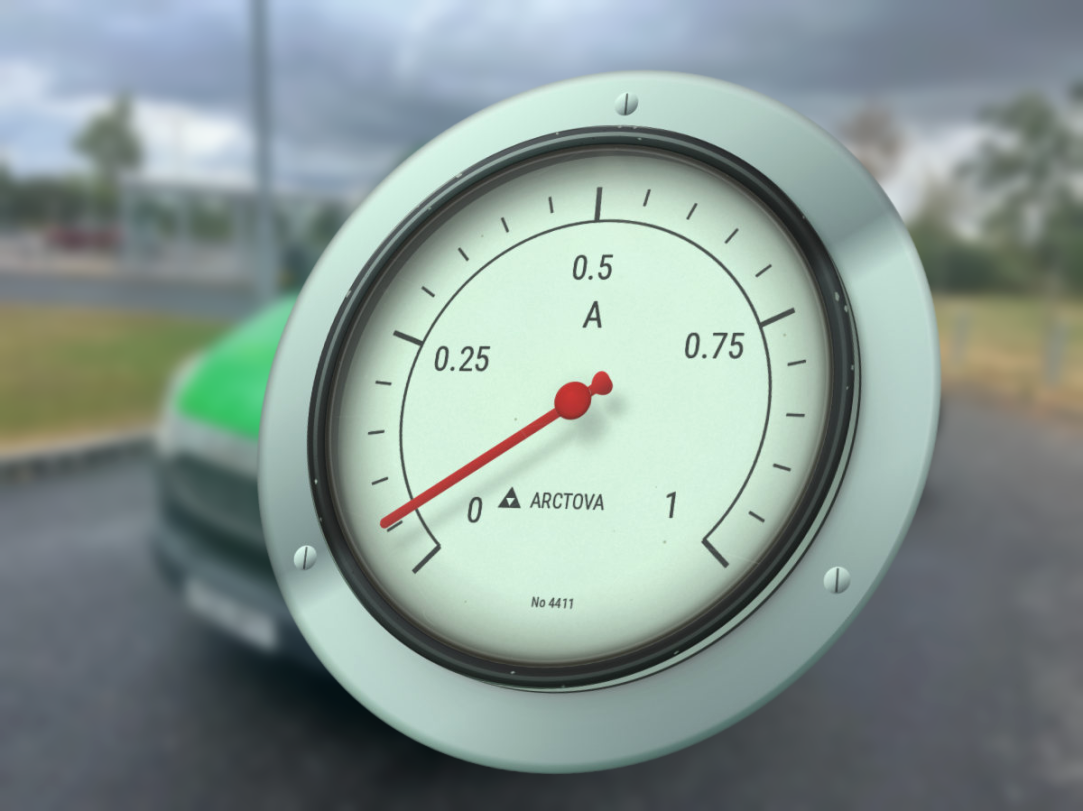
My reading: 0.05 A
